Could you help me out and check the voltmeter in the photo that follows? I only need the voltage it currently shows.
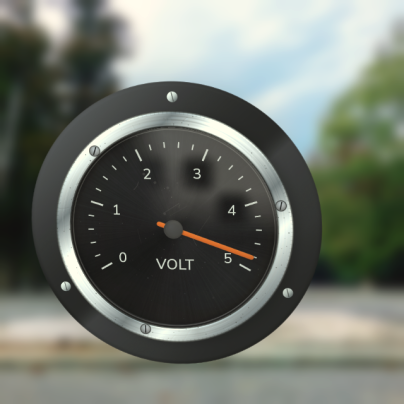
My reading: 4.8 V
